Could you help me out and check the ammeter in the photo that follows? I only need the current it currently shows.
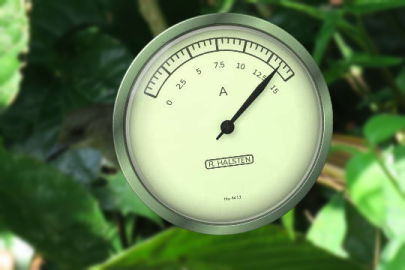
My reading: 13.5 A
